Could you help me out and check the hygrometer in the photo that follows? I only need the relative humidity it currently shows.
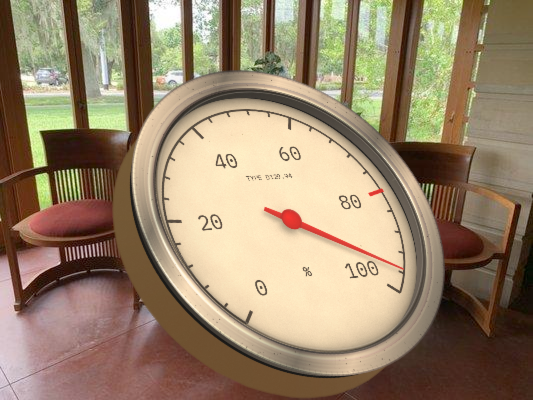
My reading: 96 %
